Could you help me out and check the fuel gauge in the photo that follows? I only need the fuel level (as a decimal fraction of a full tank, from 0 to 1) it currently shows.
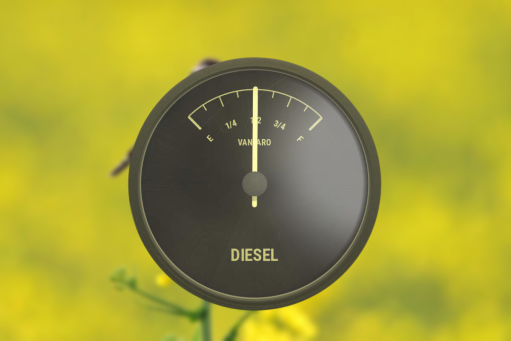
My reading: 0.5
